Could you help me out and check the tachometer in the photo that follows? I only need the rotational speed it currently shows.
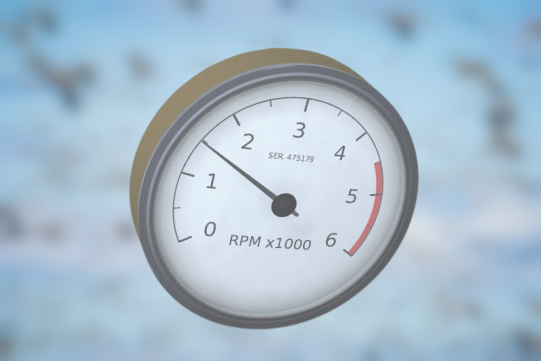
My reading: 1500 rpm
